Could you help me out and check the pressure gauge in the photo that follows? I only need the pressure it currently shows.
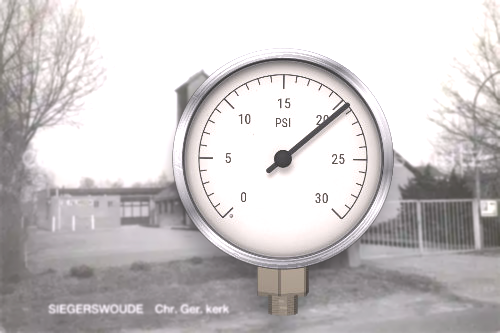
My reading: 20.5 psi
